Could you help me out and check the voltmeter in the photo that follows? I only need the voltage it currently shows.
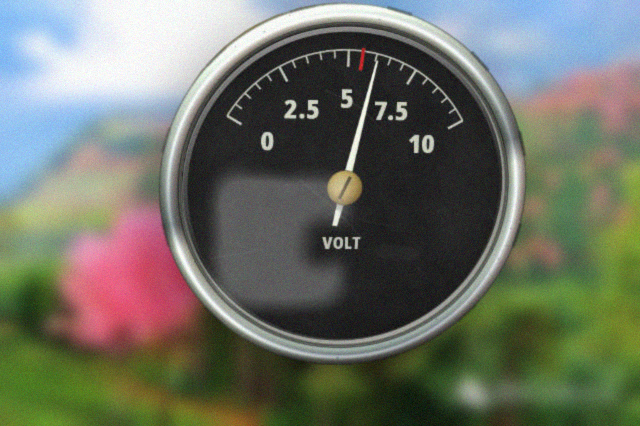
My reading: 6 V
